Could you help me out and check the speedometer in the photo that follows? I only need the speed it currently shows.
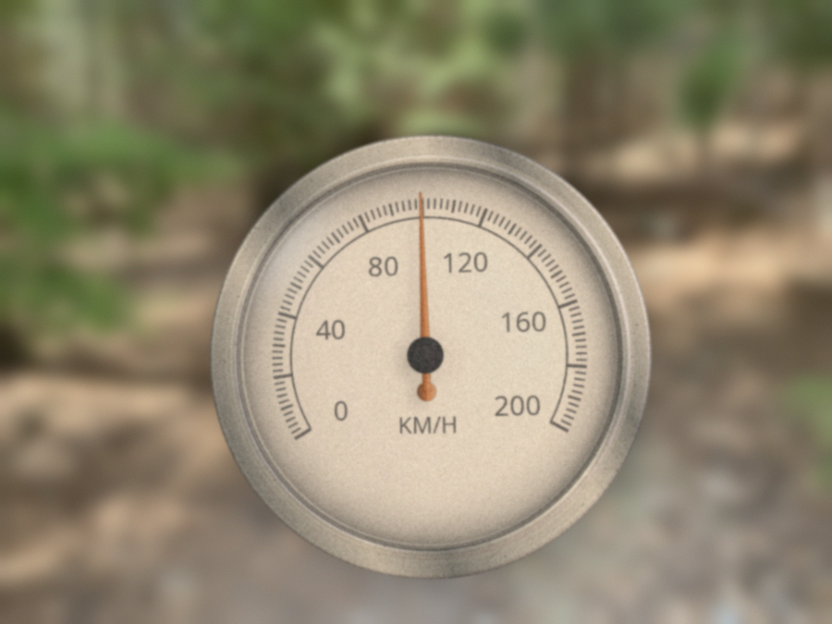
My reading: 100 km/h
